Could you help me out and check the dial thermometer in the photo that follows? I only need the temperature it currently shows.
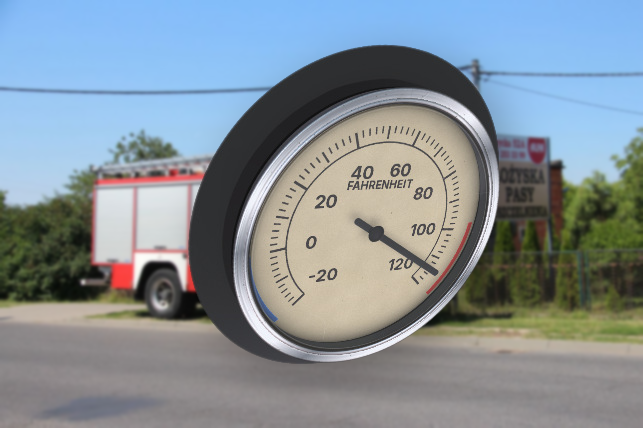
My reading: 114 °F
